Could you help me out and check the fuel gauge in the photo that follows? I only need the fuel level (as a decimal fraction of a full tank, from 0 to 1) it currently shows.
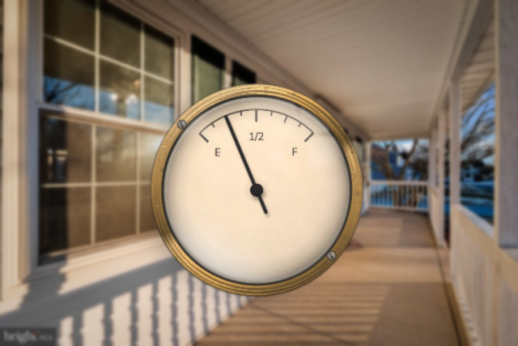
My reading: 0.25
